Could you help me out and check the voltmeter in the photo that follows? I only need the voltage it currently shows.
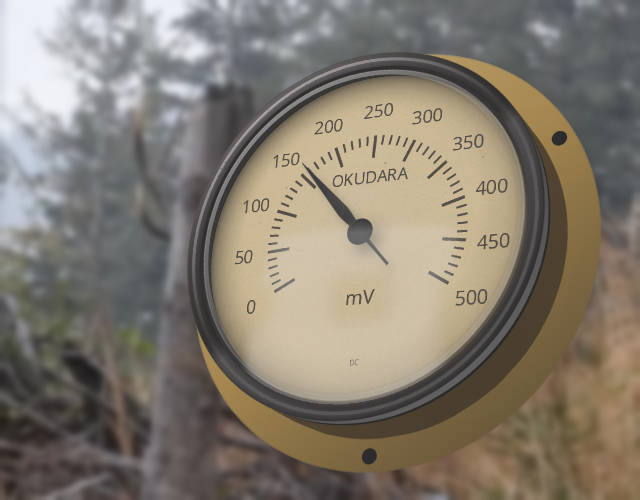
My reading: 160 mV
